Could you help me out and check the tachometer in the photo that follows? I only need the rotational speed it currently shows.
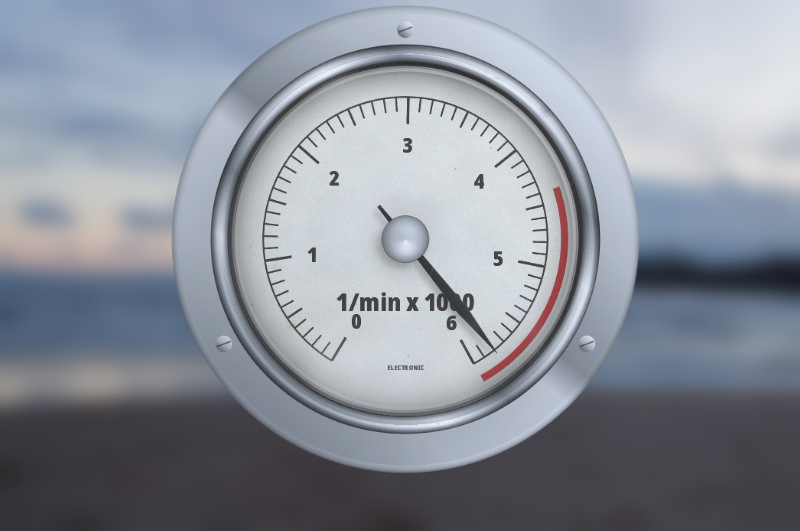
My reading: 5800 rpm
